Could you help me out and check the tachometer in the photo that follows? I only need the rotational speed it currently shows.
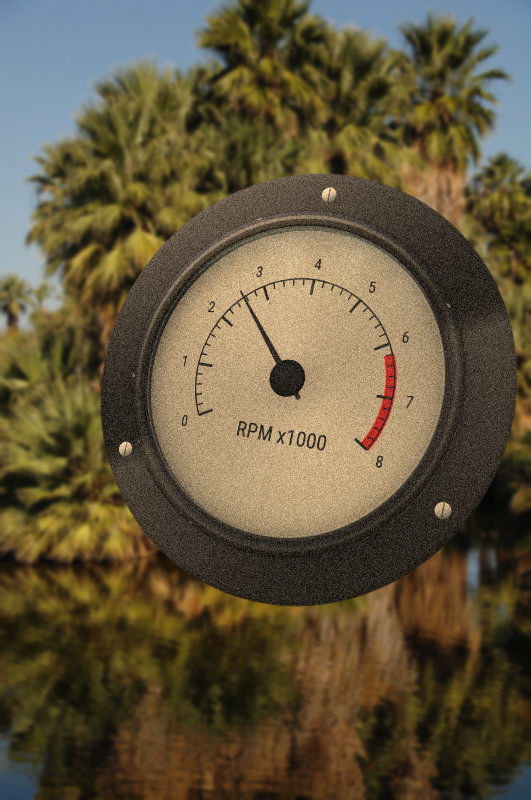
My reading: 2600 rpm
